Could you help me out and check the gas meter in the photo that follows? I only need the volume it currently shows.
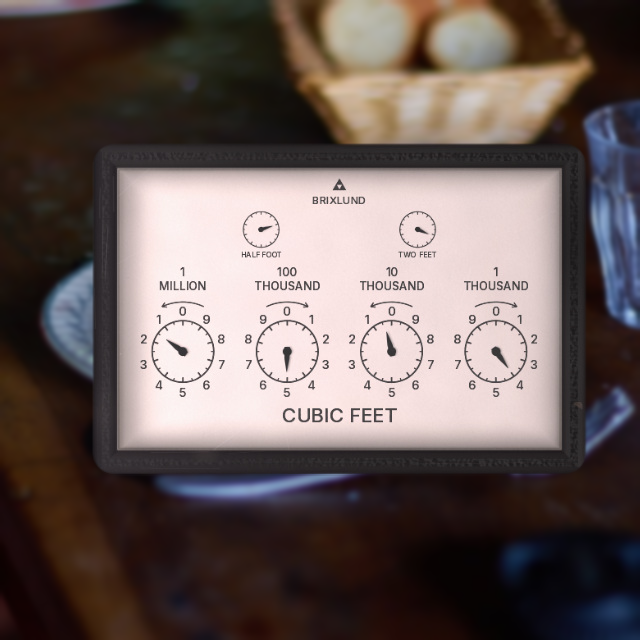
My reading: 150400 ft³
